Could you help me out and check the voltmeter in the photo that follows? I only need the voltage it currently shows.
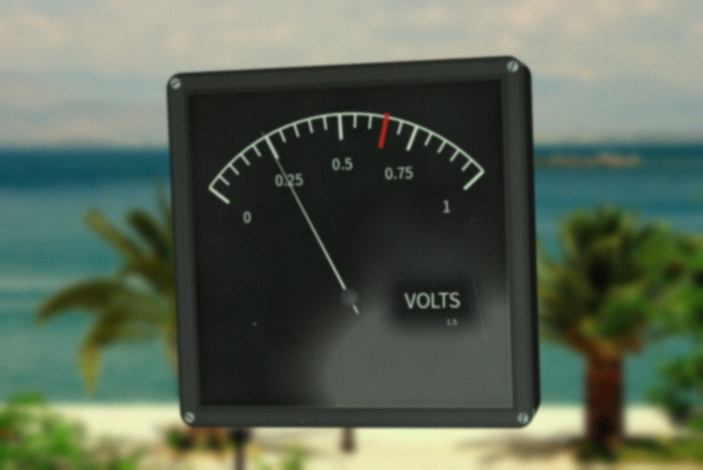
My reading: 0.25 V
